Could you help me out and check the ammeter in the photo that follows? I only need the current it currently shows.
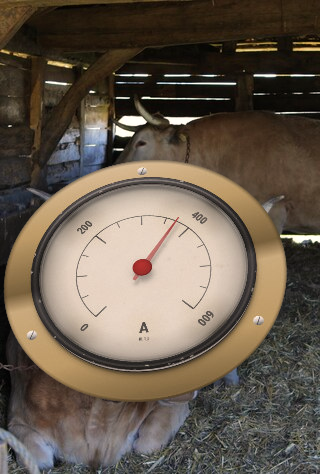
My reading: 375 A
